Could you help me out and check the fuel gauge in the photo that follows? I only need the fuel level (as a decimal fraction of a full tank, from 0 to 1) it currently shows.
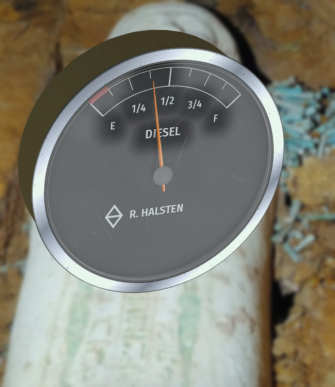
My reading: 0.375
